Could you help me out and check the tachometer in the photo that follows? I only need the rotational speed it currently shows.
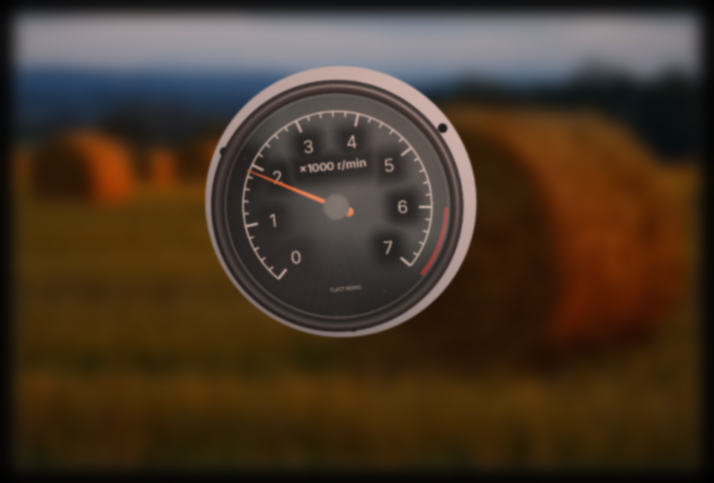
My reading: 1900 rpm
